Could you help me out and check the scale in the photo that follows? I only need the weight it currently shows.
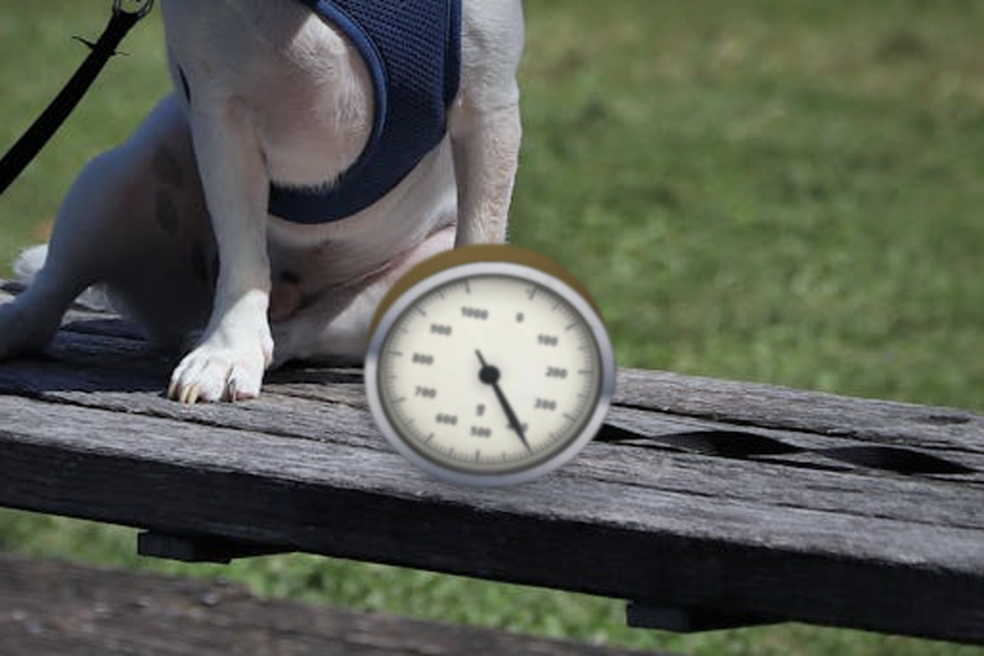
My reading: 400 g
